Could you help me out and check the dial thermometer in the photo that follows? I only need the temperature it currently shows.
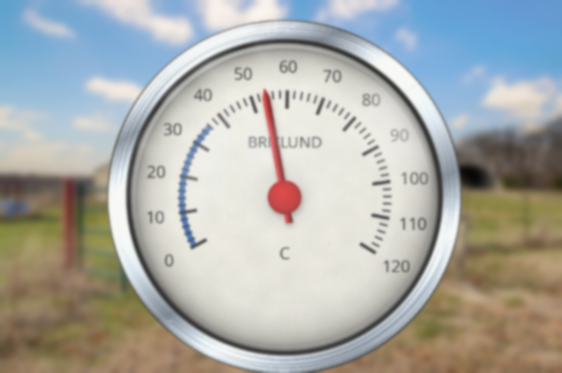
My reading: 54 °C
